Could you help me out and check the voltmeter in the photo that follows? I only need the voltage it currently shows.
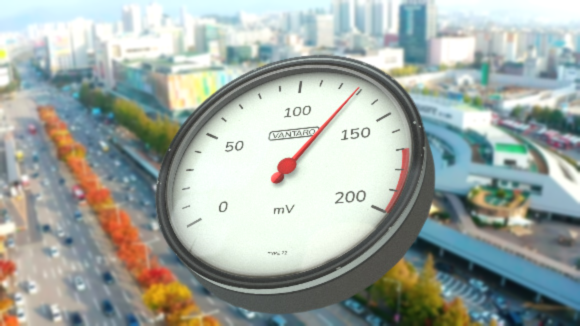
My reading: 130 mV
